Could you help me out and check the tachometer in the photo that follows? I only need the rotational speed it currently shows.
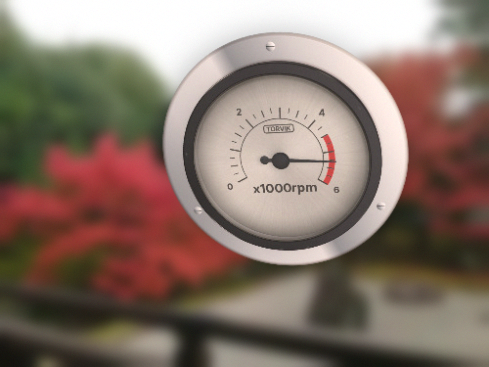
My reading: 5250 rpm
